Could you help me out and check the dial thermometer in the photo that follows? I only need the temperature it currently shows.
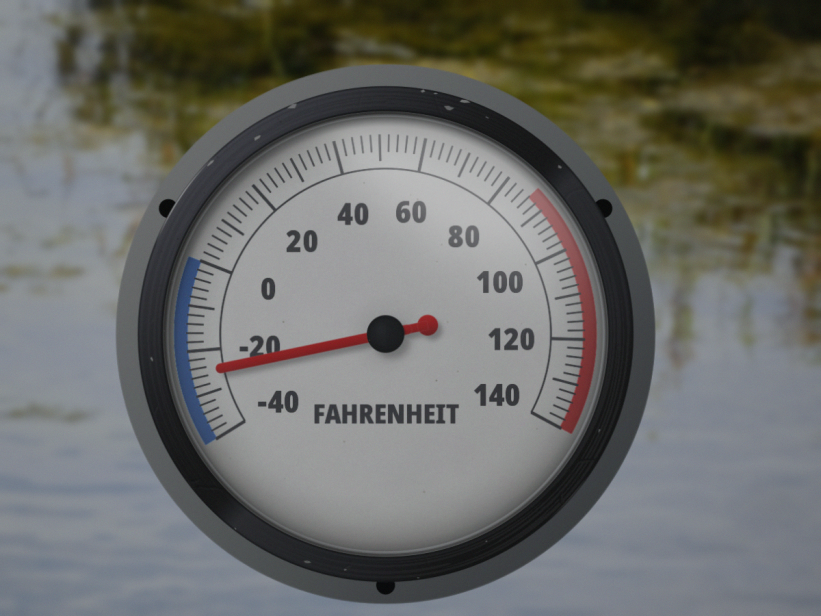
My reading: -25 °F
